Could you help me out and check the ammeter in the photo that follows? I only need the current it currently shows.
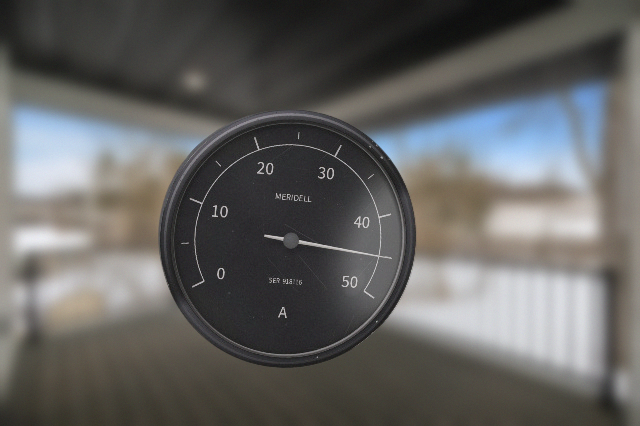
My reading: 45 A
